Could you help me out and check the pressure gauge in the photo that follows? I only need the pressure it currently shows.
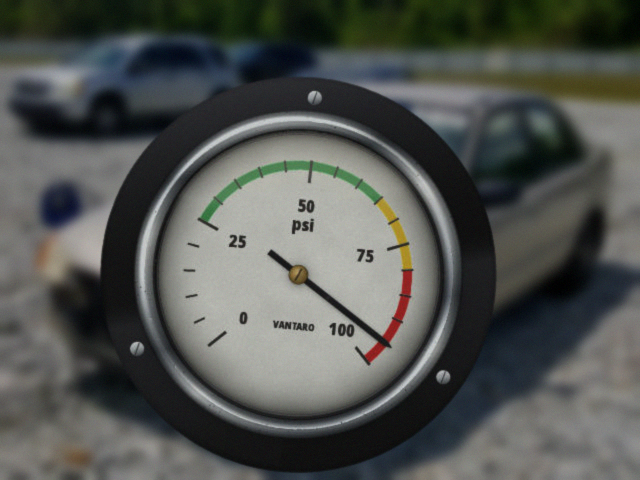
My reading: 95 psi
